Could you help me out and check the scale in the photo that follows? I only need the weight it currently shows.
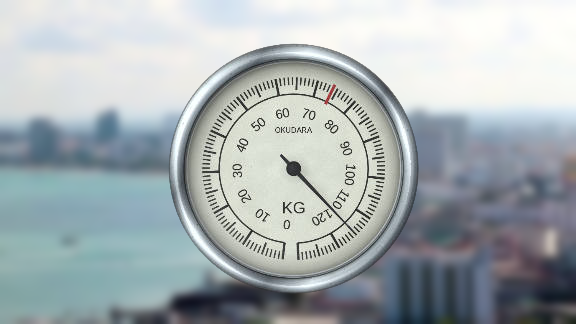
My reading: 115 kg
